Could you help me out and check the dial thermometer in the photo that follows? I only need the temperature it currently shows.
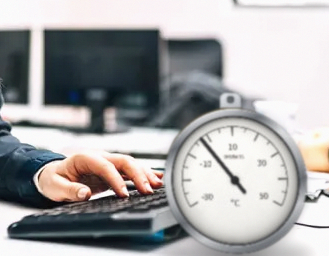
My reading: -2.5 °C
